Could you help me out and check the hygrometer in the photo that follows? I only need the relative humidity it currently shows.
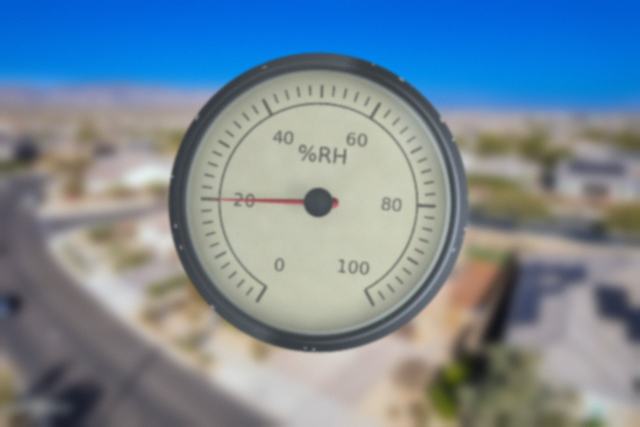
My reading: 20 %
